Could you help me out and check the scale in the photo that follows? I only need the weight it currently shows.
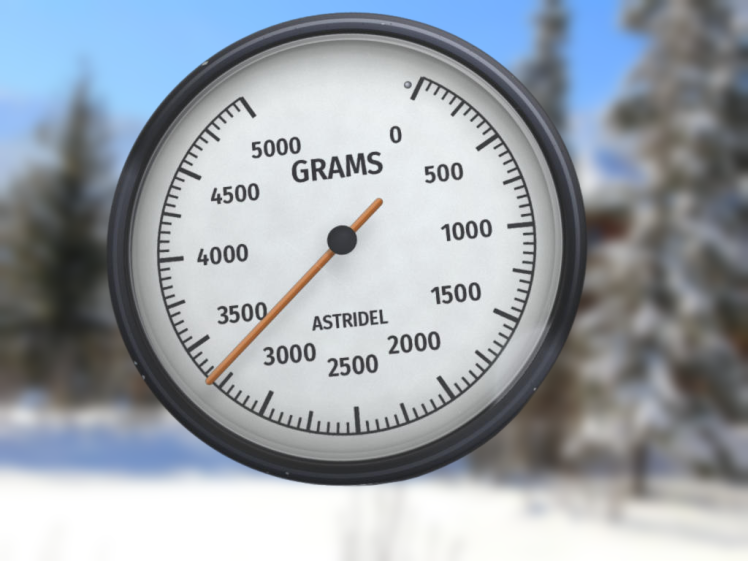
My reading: 3300 g
